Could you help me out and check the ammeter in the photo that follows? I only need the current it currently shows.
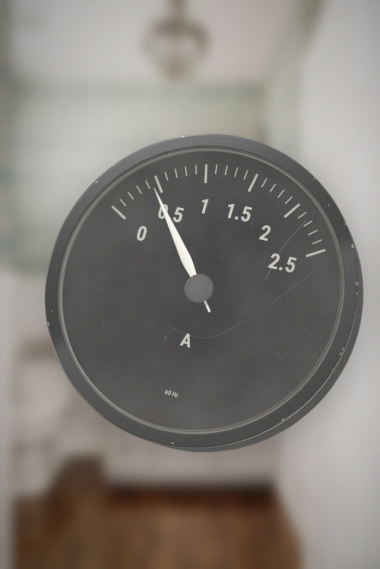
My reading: 0.45 A
